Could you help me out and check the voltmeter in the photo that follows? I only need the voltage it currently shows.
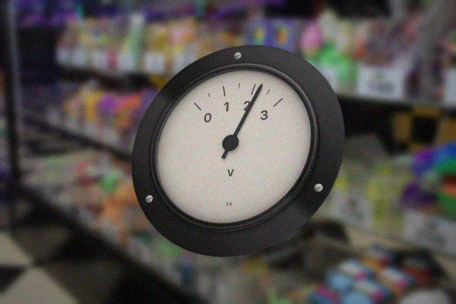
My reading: 2.25 V
